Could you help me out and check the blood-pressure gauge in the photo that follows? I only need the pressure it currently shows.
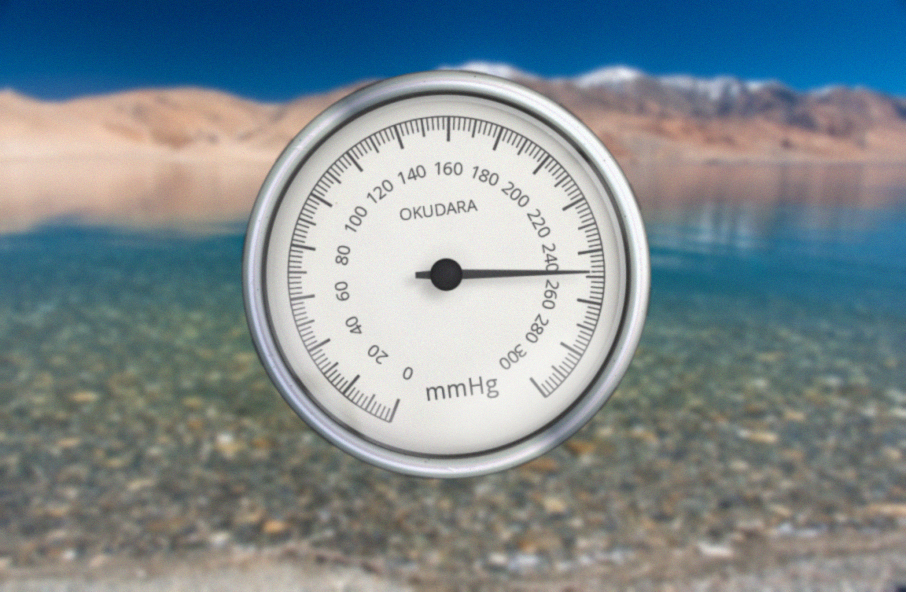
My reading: 248 mmHg
